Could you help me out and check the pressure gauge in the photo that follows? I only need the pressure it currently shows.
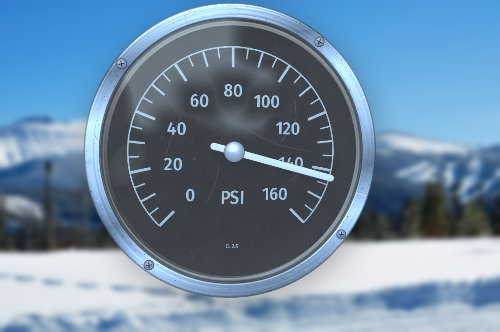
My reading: 142.5 psi
